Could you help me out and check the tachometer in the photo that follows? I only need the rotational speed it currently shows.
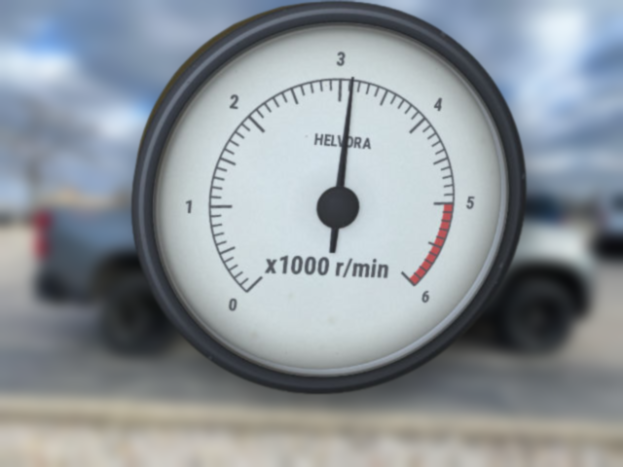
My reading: 3100 rpm
